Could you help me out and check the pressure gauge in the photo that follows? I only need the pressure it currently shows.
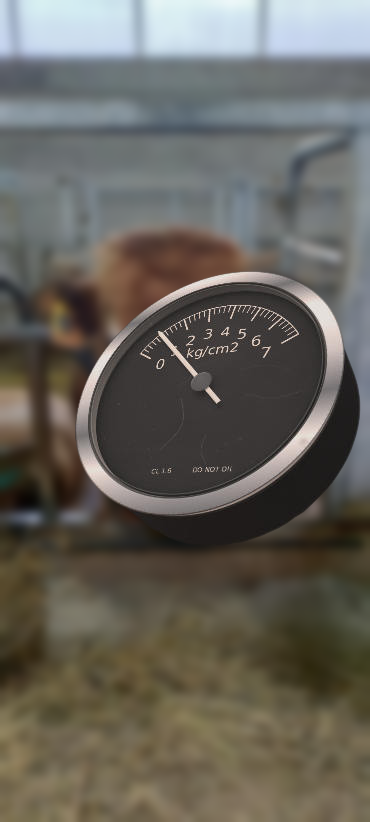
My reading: 1 kg/cm²
